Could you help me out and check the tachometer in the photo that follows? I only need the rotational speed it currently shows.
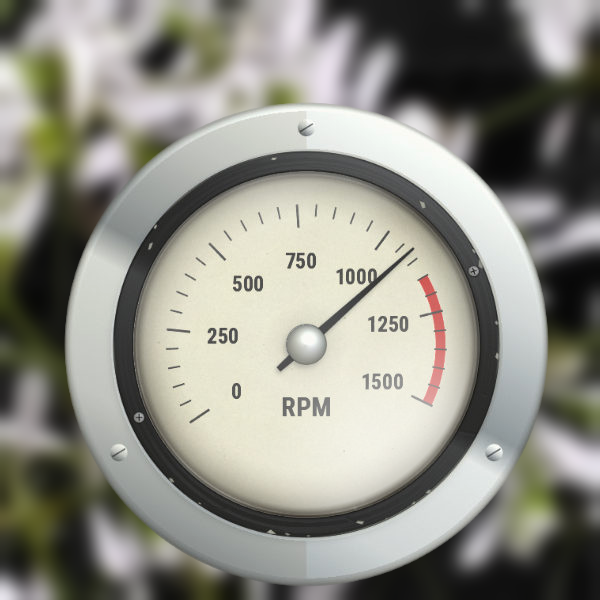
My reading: 1075 rpm
